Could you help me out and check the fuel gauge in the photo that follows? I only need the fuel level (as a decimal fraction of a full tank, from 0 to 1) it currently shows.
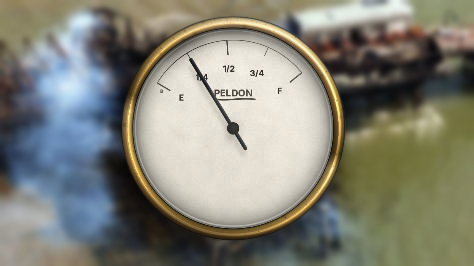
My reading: 0.25
